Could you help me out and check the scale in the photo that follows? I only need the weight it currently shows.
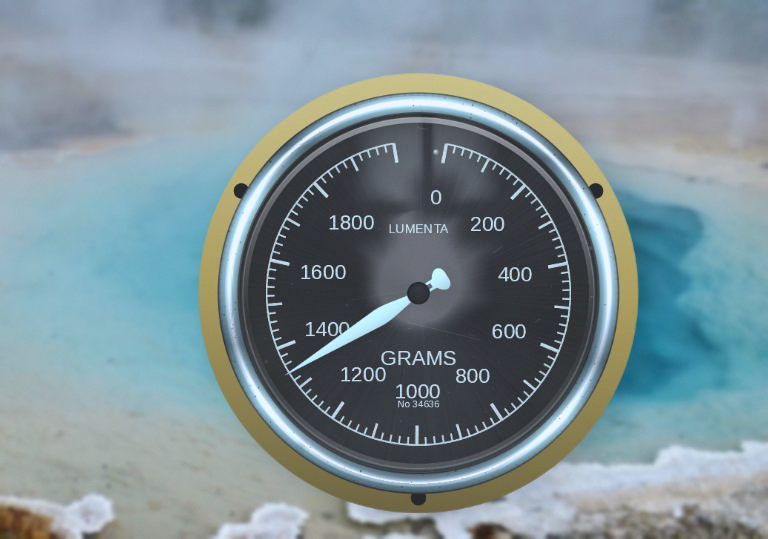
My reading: 1340 g
